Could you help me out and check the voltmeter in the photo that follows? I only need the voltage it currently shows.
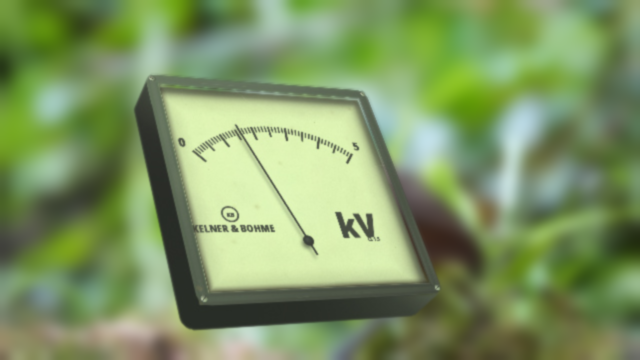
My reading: 1.5 kV
